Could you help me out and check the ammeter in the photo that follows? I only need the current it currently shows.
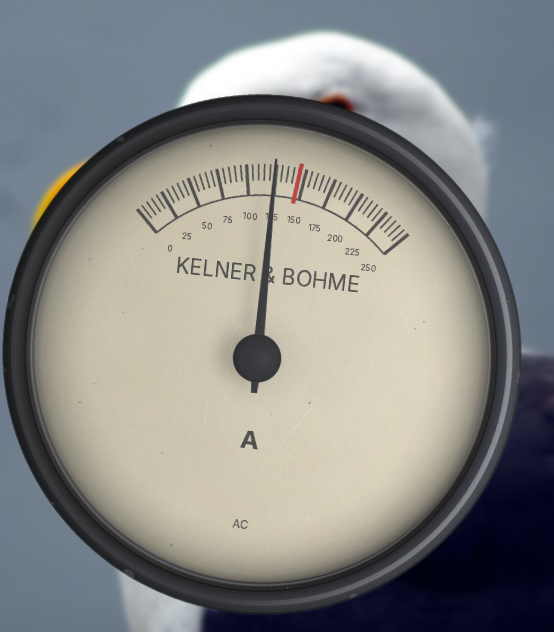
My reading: 125 A
